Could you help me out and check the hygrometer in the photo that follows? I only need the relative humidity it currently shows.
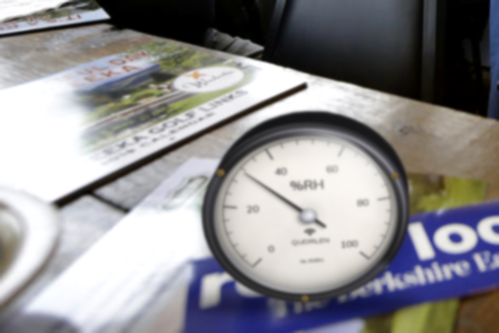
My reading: 32 %
